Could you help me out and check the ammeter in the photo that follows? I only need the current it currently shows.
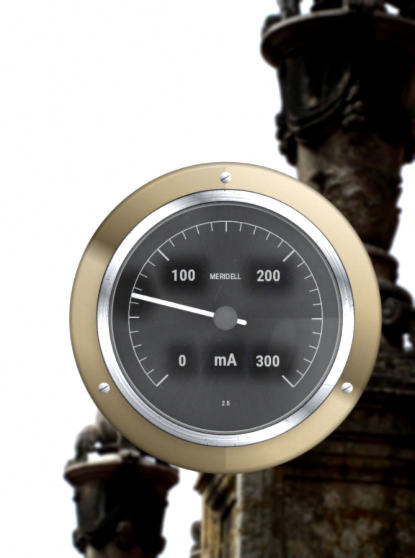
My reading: 65 mA
